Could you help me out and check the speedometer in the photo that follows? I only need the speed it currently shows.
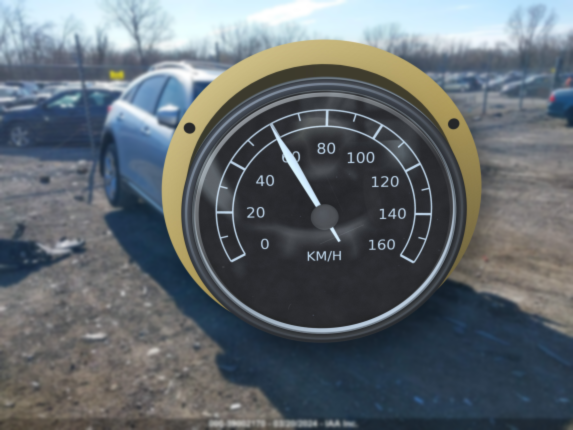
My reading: 60 km/h
